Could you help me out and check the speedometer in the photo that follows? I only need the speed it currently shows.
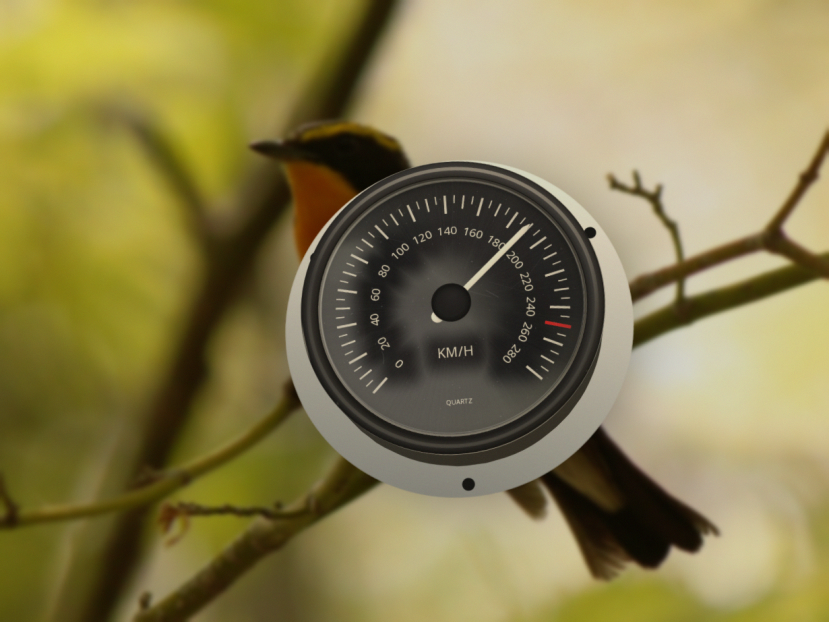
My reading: 190 km/h
